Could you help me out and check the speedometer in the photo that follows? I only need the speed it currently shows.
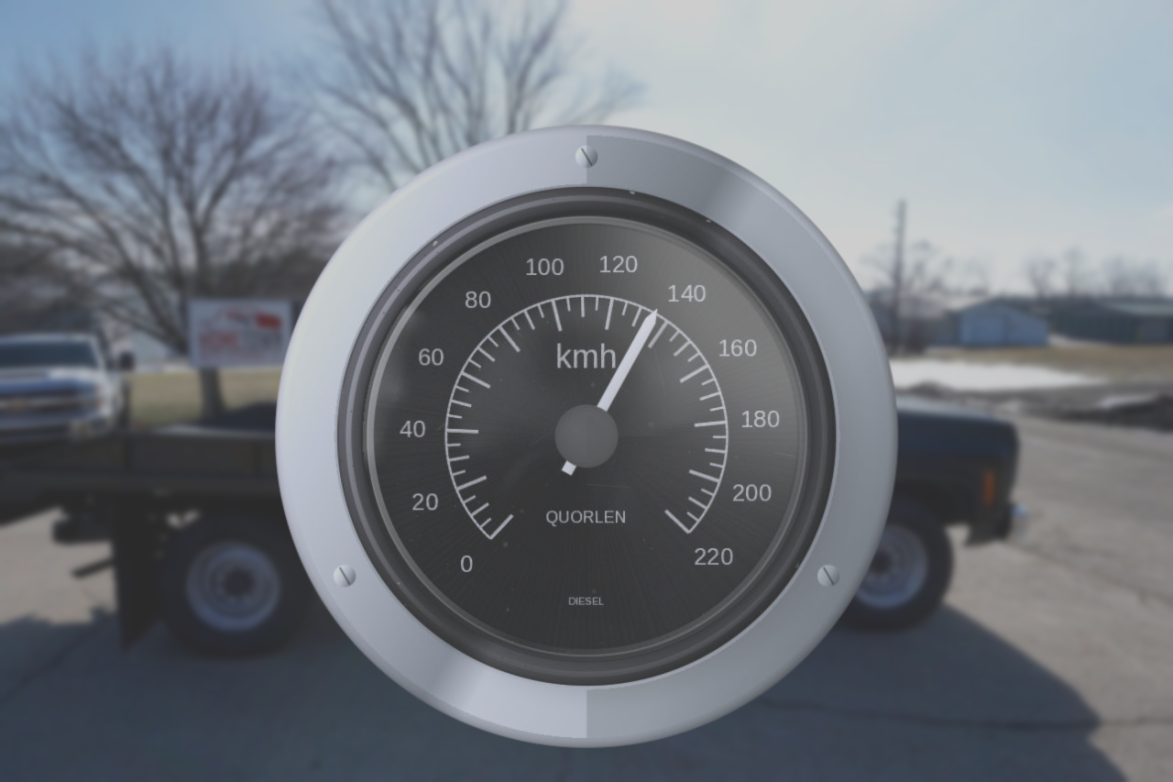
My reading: 135 km/h
